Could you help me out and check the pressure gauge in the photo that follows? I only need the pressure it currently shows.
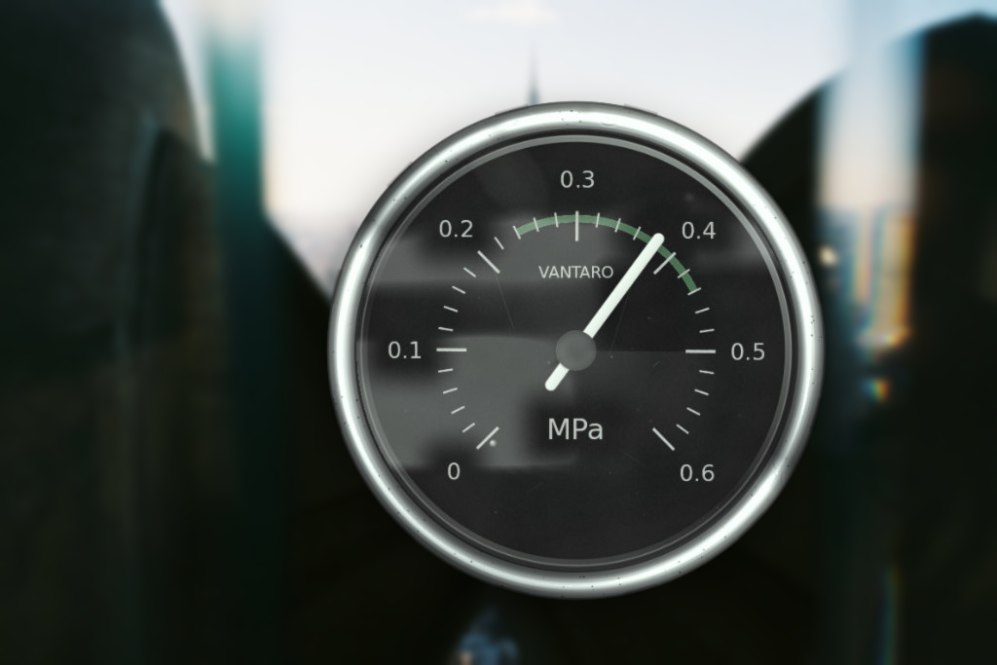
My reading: 0.38 MPa
